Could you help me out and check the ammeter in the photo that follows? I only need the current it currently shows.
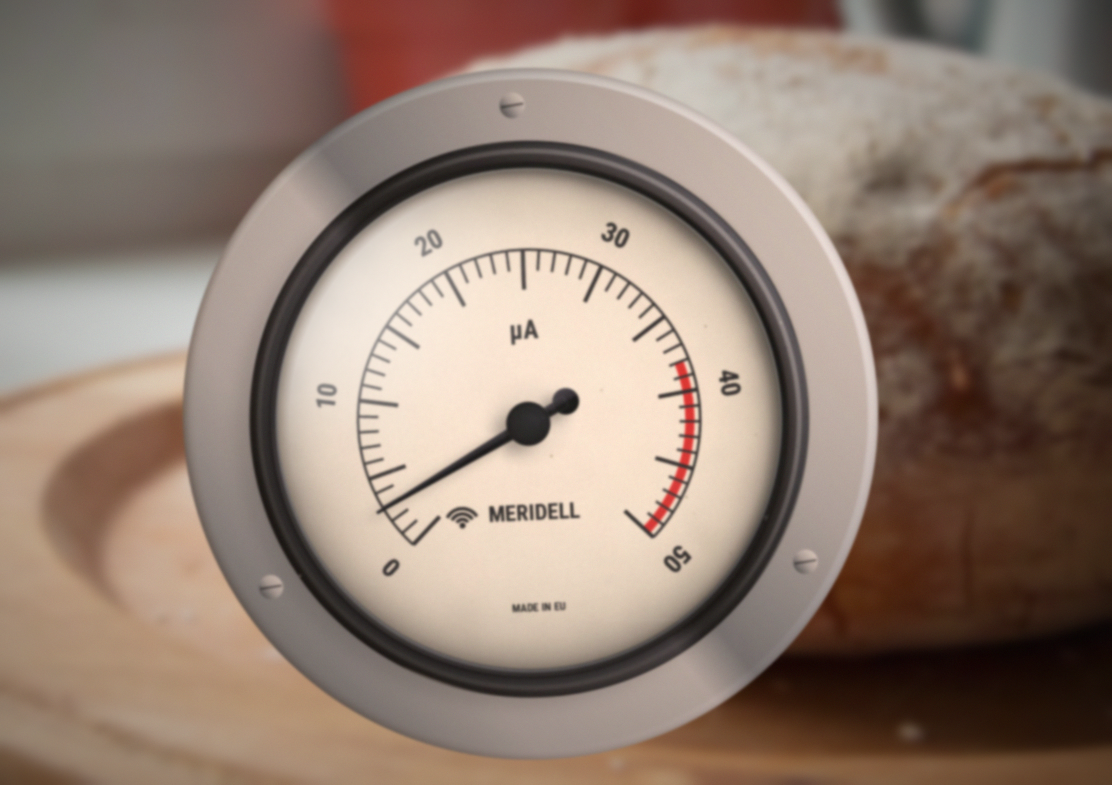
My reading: 3 µA
